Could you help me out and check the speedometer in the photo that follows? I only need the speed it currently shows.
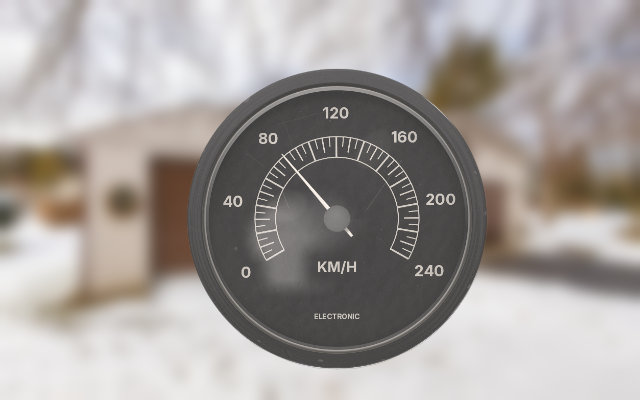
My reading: 80 km/h
